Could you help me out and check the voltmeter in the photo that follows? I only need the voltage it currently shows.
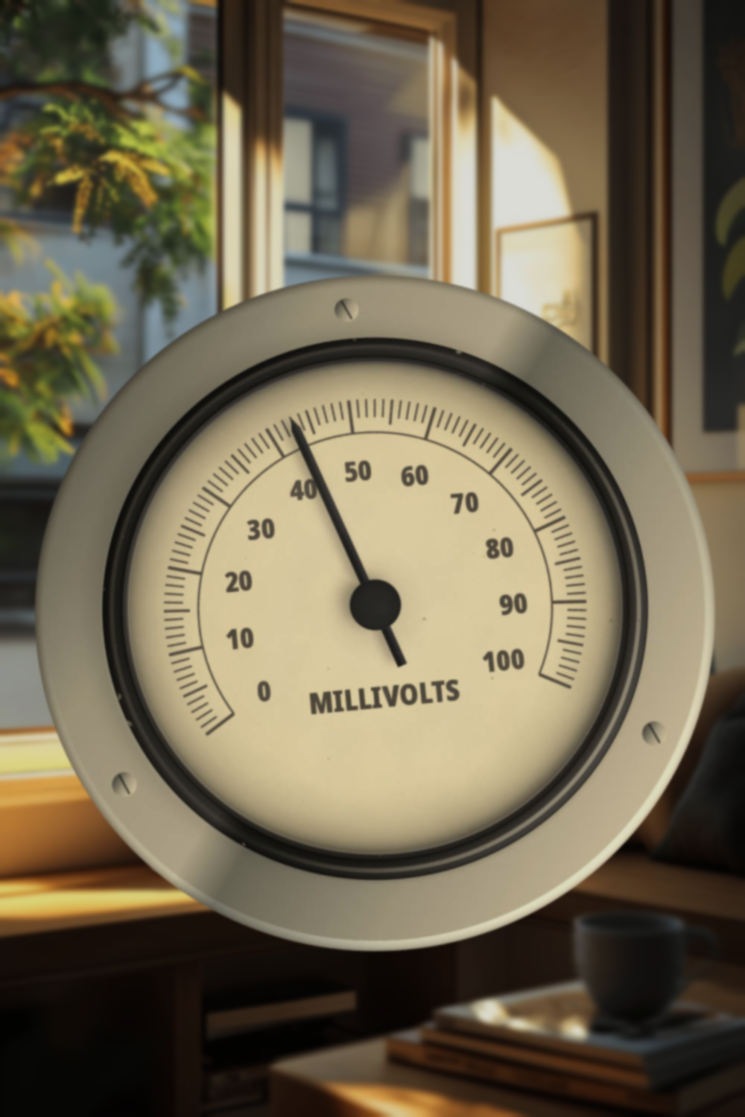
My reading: 43 mV
